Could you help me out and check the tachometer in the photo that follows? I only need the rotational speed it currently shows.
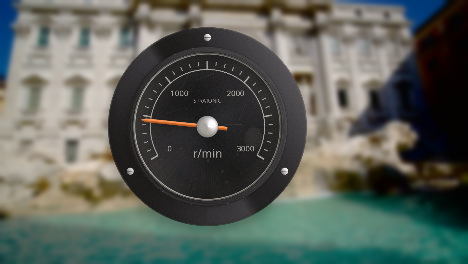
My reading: 450 rpm
